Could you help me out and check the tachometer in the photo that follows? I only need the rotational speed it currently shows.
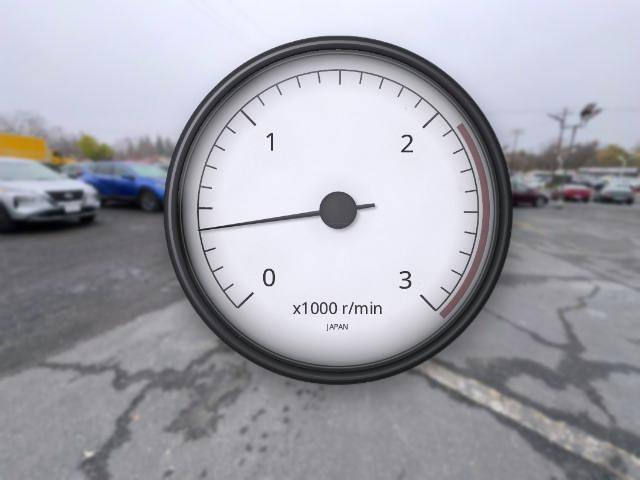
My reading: 400 rpm
